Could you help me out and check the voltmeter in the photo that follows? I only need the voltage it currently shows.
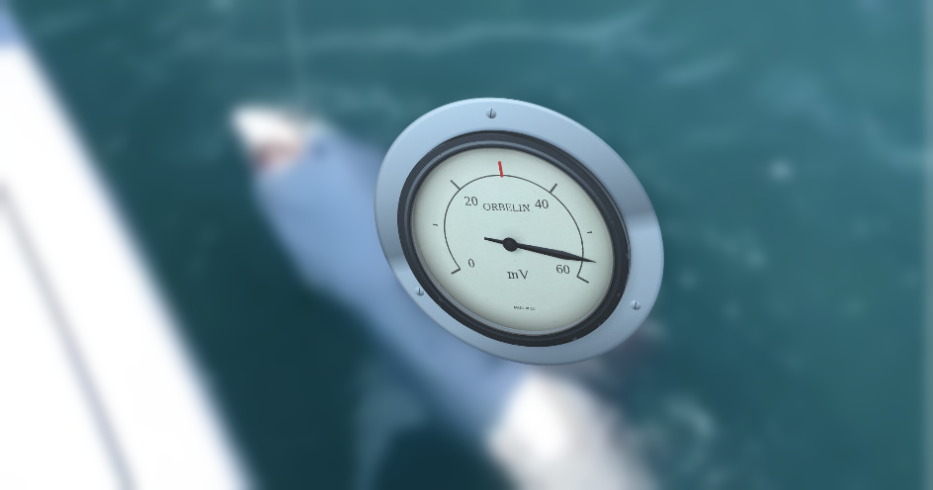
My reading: 55 mV
